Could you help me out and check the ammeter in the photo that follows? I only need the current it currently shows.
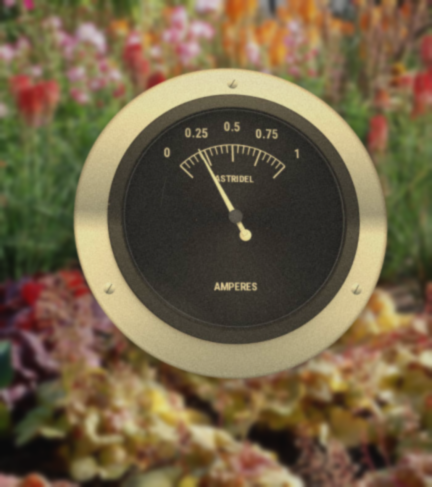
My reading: 0.2 A
